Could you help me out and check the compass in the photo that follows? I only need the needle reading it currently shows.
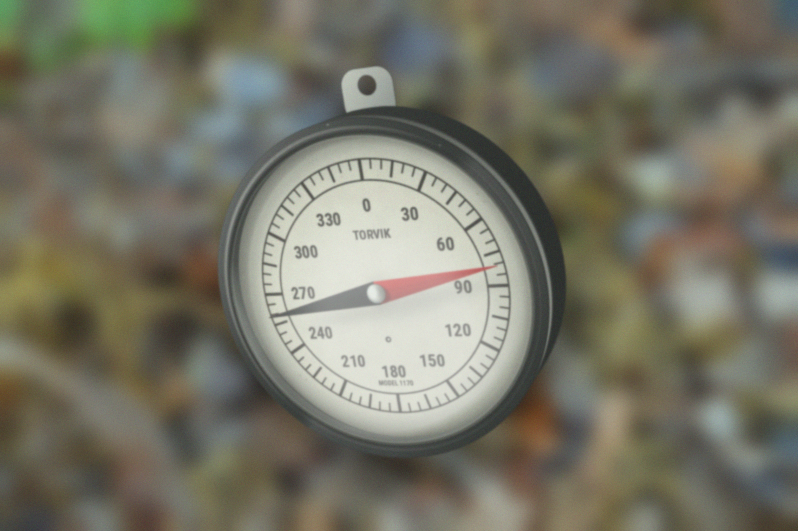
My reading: 80 °
